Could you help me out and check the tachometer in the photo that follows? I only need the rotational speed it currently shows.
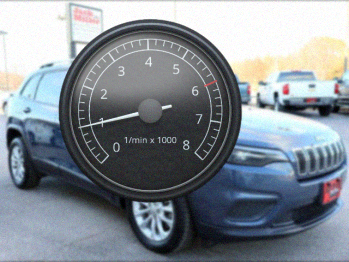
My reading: 1000 rpm
